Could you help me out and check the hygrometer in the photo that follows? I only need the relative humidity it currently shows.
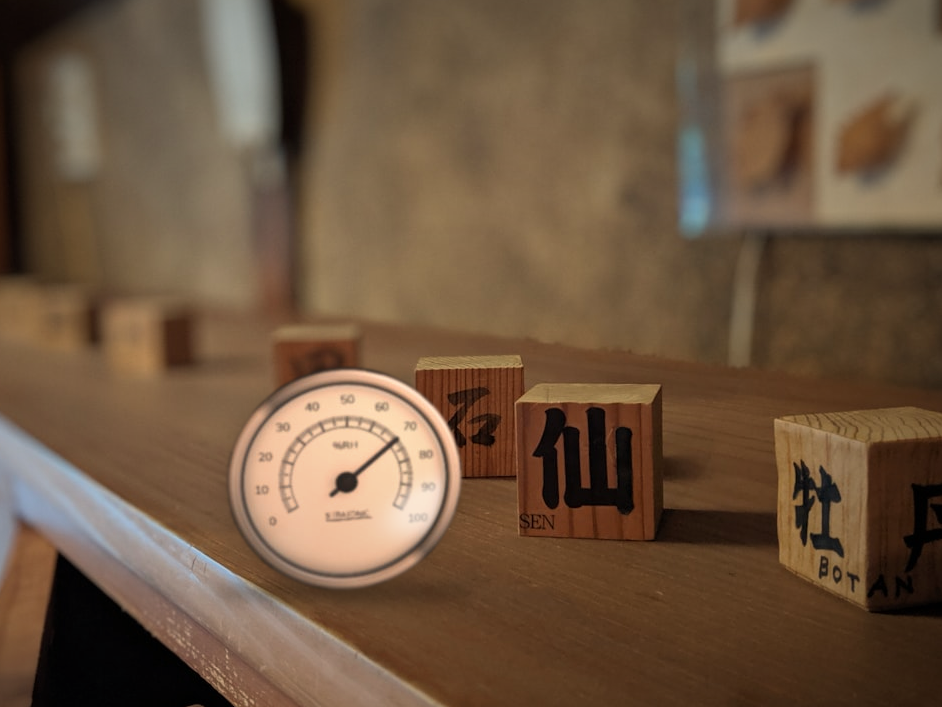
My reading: 70 %
